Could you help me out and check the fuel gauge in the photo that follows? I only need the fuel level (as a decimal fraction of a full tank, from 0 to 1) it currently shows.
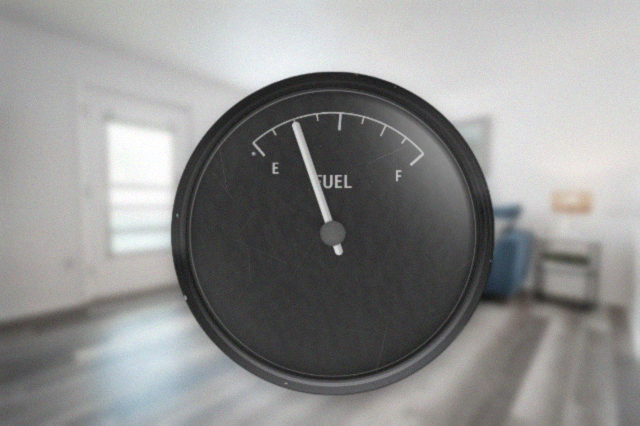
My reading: 0.25
